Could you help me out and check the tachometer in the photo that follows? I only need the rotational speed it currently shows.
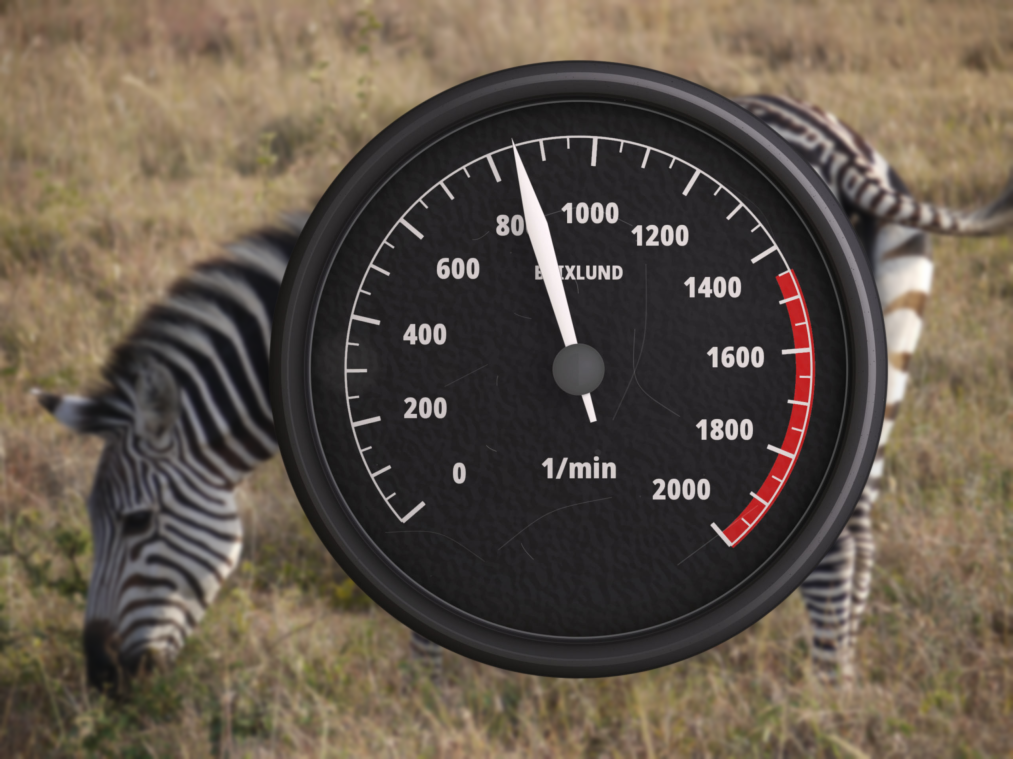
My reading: 850 rpm
